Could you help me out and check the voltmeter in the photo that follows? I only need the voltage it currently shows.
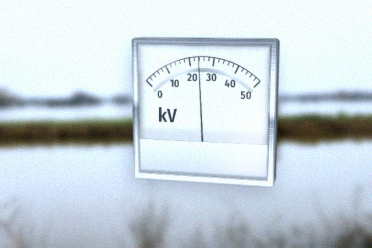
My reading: 24 kV
